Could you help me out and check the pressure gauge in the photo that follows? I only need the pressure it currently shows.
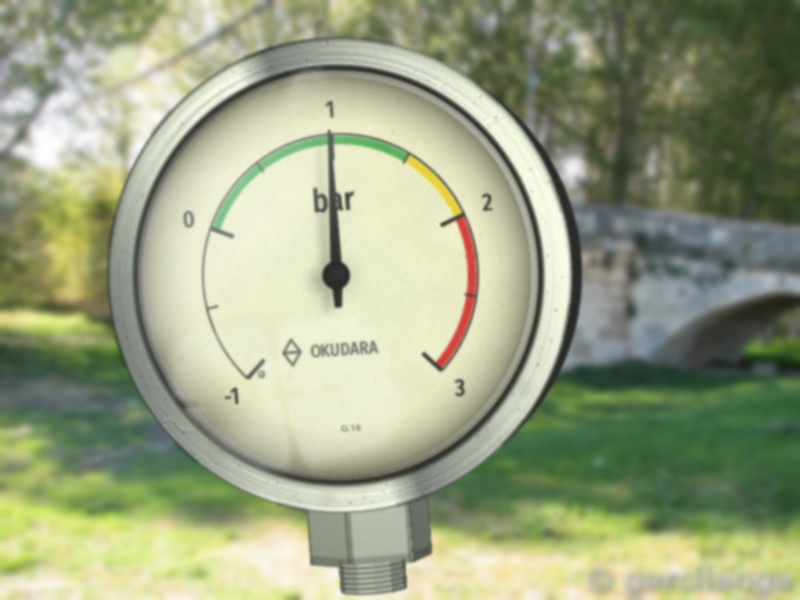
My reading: 1 bar
